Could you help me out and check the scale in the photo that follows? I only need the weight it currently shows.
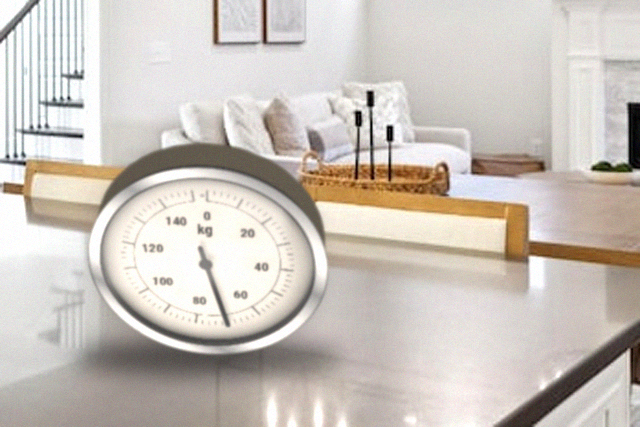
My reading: 70 kg
